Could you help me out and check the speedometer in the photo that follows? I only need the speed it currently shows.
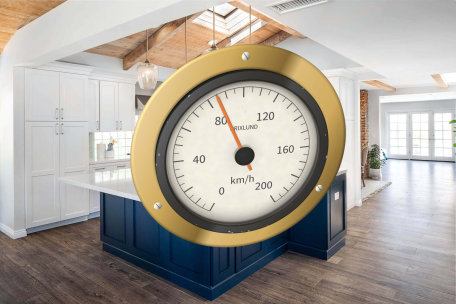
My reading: 85 km/h
